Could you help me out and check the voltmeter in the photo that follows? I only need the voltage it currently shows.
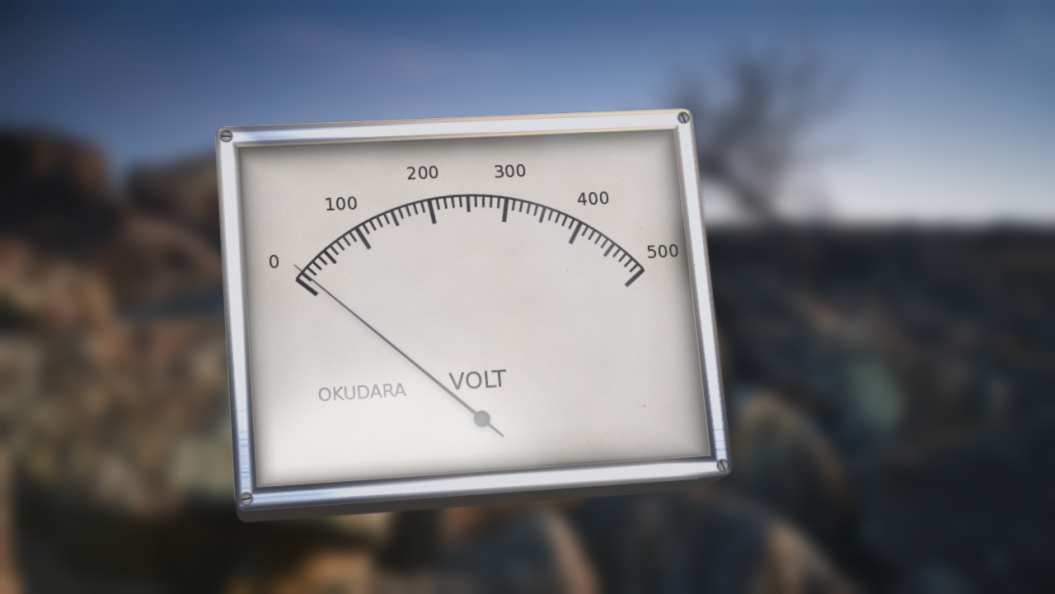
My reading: 10 V
